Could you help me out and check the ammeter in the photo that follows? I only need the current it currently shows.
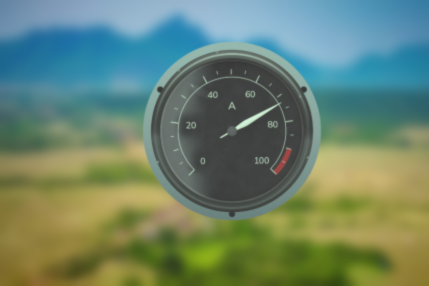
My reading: 72.5 A
